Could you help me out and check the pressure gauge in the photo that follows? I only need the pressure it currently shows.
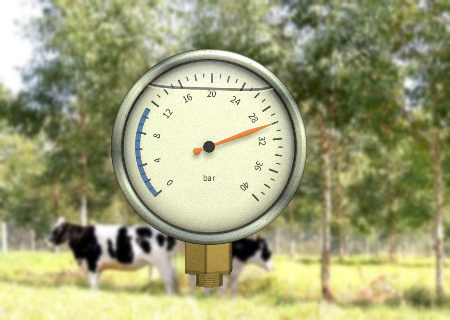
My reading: 30 bar
